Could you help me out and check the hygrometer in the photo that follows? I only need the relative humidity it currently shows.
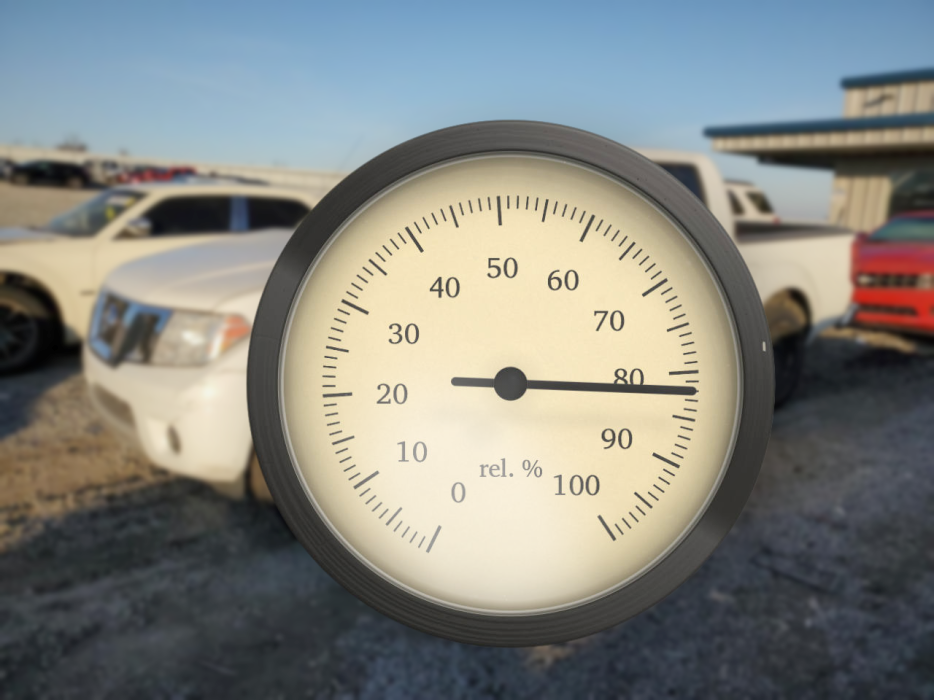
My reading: 82 %
